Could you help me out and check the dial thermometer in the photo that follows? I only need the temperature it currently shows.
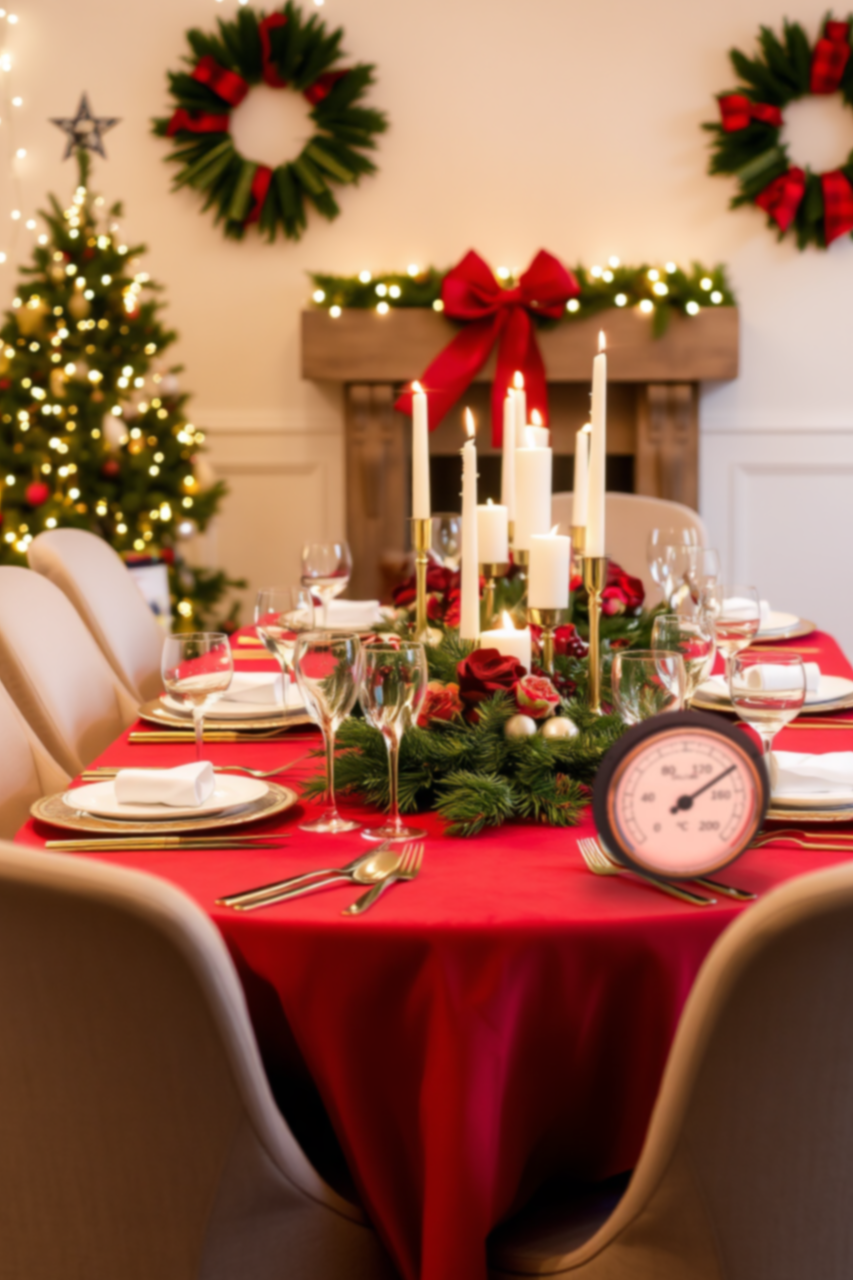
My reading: 140 °C
